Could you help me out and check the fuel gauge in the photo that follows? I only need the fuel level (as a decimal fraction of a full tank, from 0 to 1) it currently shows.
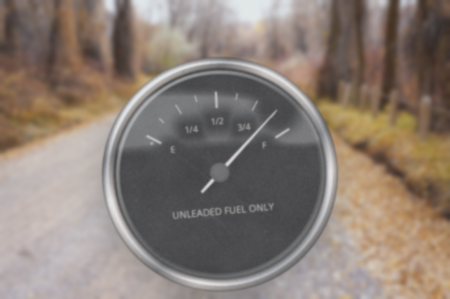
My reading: 0.875
